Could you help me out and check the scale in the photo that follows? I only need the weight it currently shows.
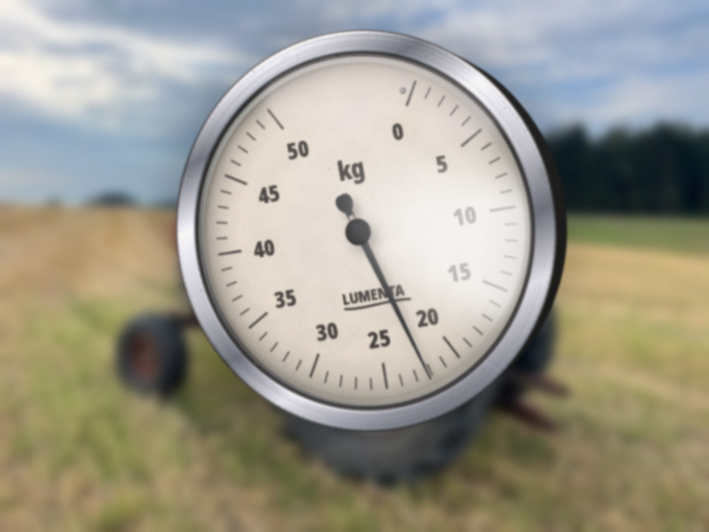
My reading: 22 kg
